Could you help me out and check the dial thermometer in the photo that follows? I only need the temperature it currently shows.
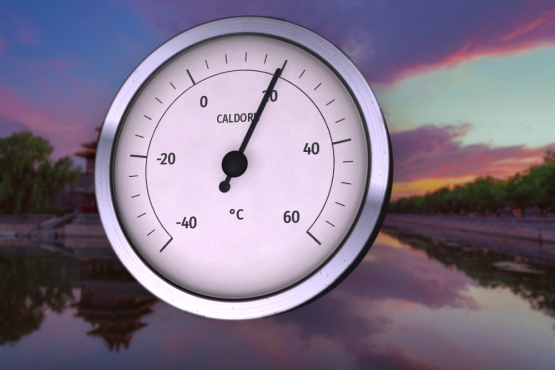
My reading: 20 °C
